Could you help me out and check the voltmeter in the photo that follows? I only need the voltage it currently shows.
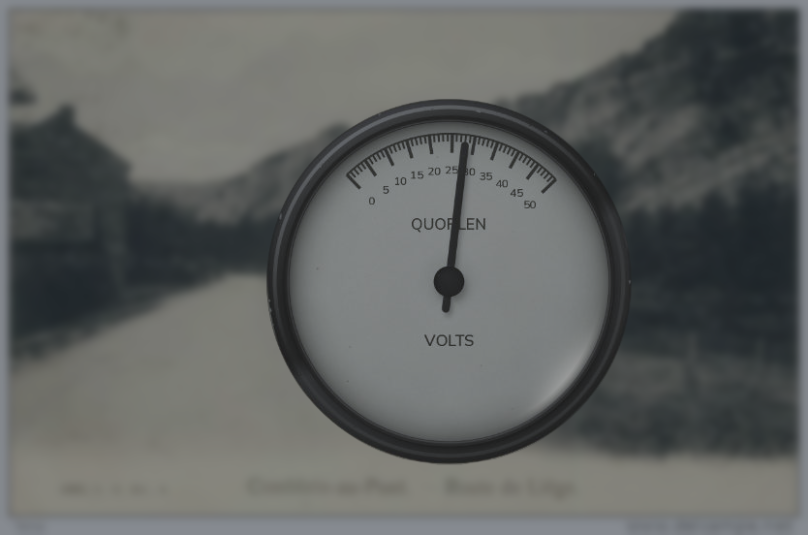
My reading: 28 V
